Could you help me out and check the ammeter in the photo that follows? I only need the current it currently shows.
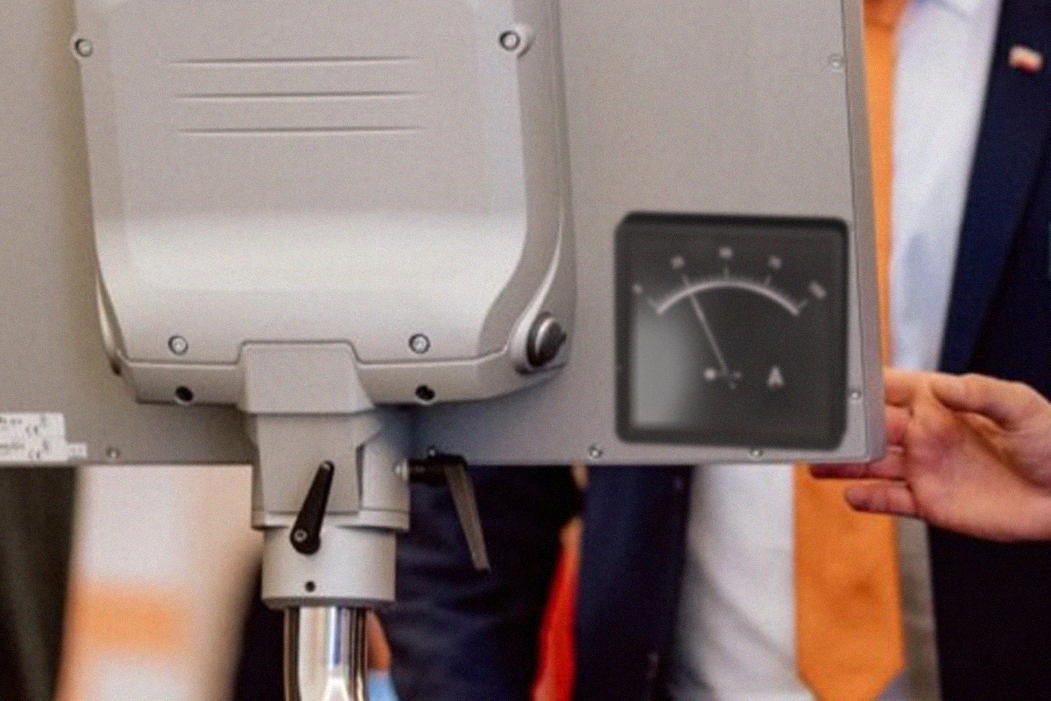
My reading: 25 A
